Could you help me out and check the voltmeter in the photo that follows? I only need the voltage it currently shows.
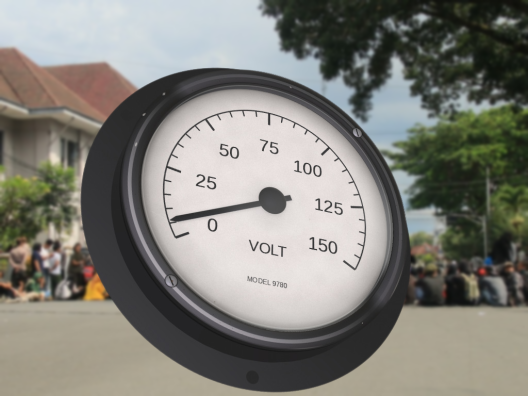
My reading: 5 V
